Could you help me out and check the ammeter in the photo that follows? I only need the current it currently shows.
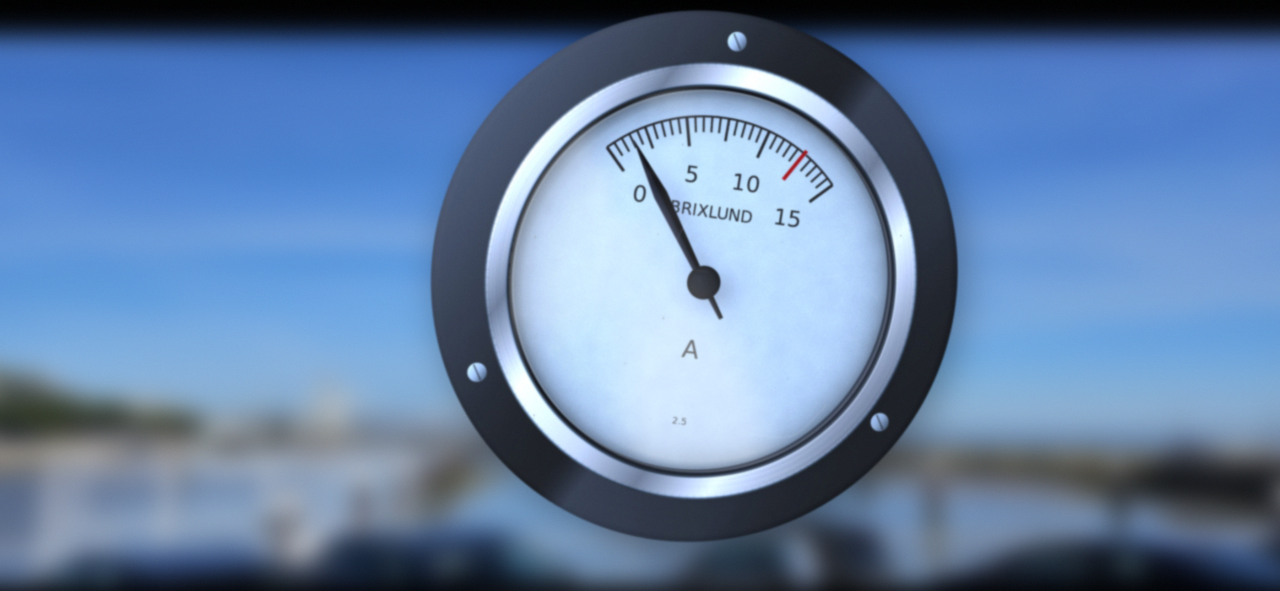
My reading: 1.5 A
